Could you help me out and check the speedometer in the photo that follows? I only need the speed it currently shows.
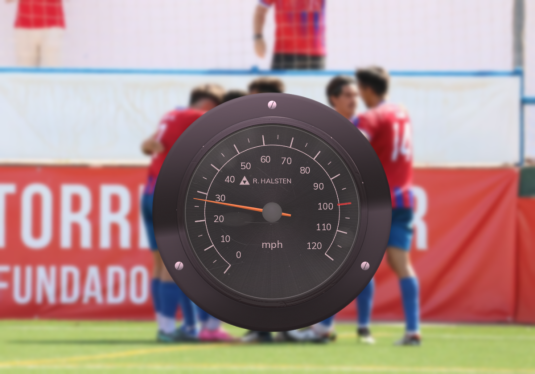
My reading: 27.5 mph
